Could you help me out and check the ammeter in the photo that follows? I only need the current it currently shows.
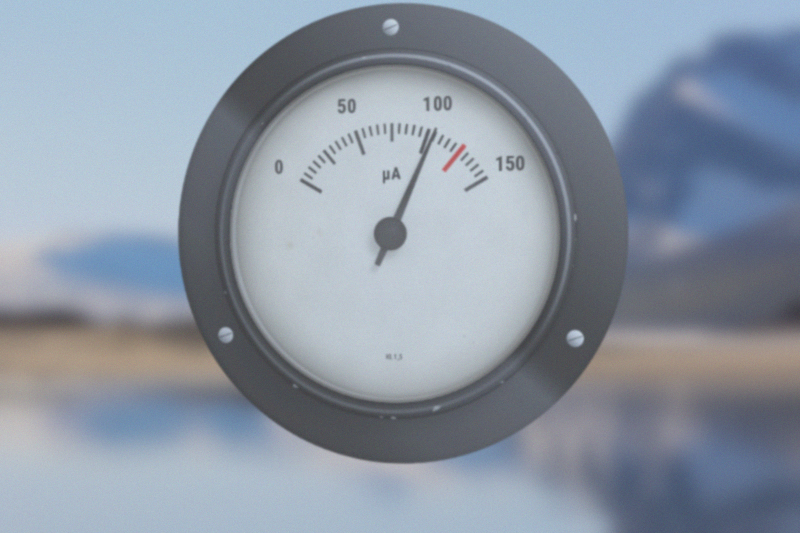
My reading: 105 µA
